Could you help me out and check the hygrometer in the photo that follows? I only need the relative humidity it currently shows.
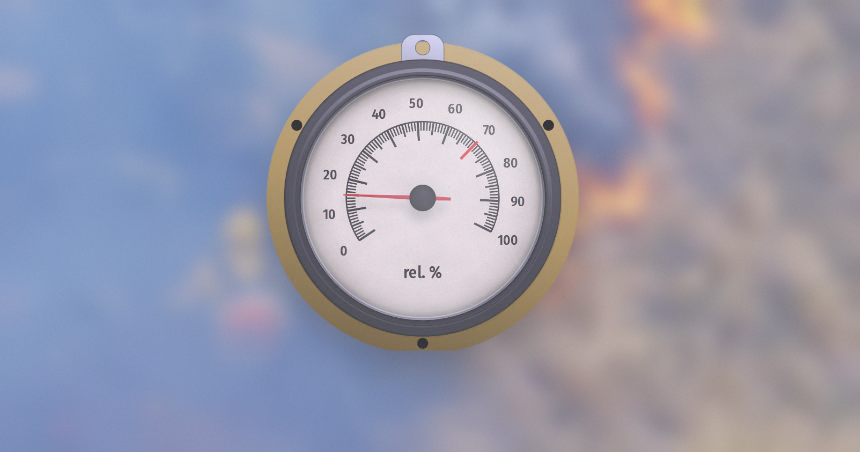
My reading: 15 %
